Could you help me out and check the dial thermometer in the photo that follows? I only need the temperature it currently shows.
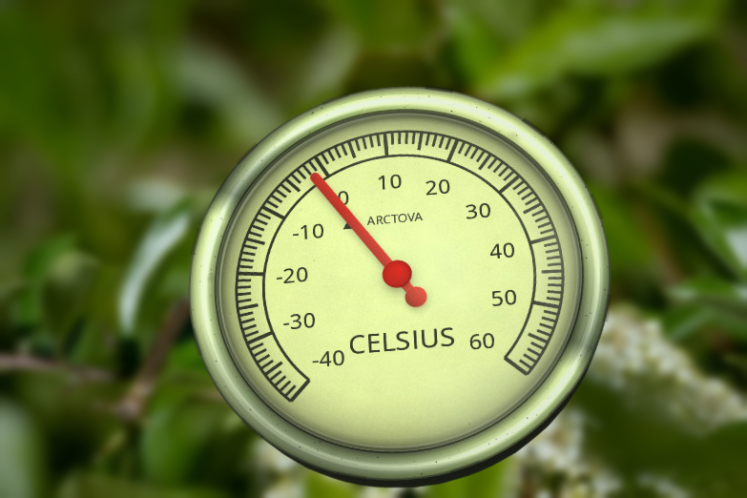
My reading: -2 °C
